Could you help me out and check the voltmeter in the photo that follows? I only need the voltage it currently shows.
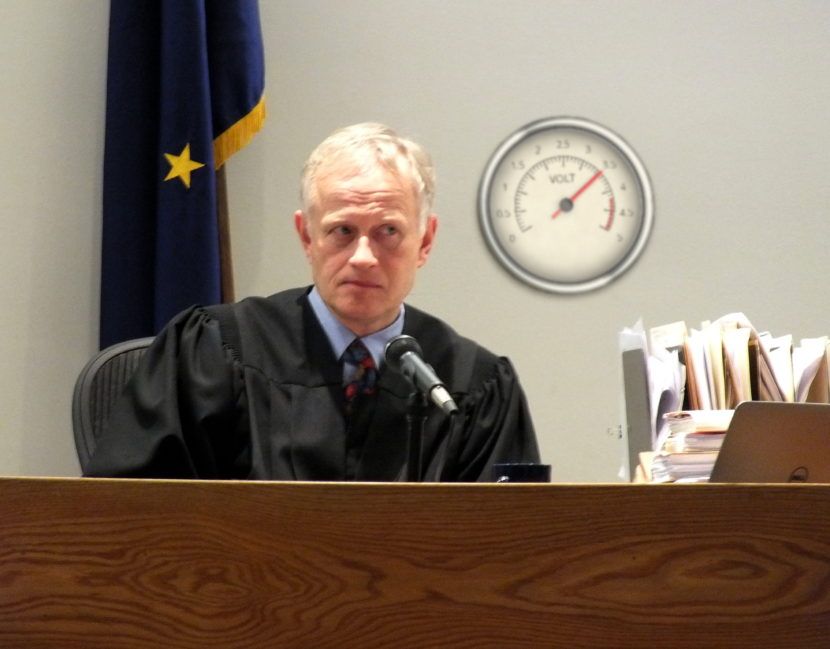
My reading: 3.5 V
